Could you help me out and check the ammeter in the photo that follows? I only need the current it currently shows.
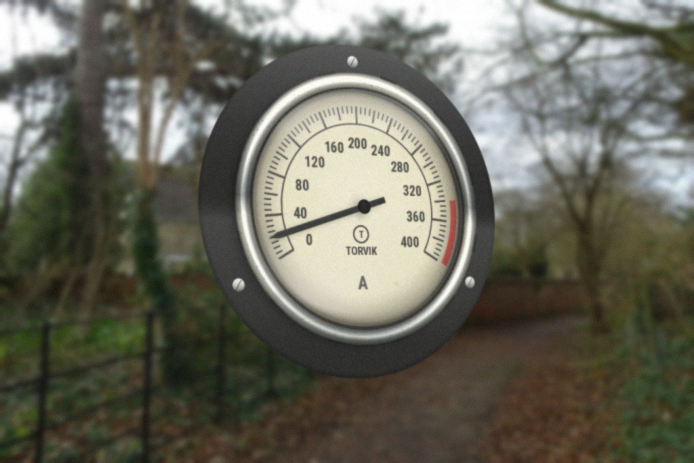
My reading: 20 A
